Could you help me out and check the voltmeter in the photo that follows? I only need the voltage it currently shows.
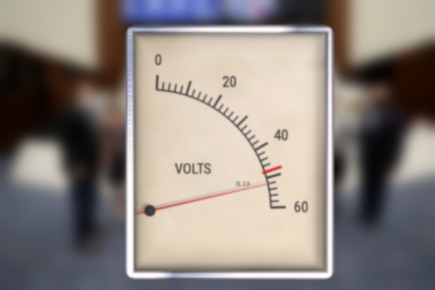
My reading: 52 V
